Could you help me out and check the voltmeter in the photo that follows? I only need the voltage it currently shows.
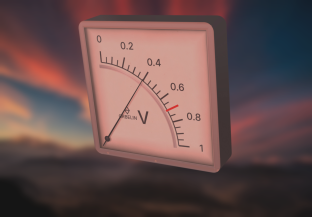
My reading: 0.4 V
